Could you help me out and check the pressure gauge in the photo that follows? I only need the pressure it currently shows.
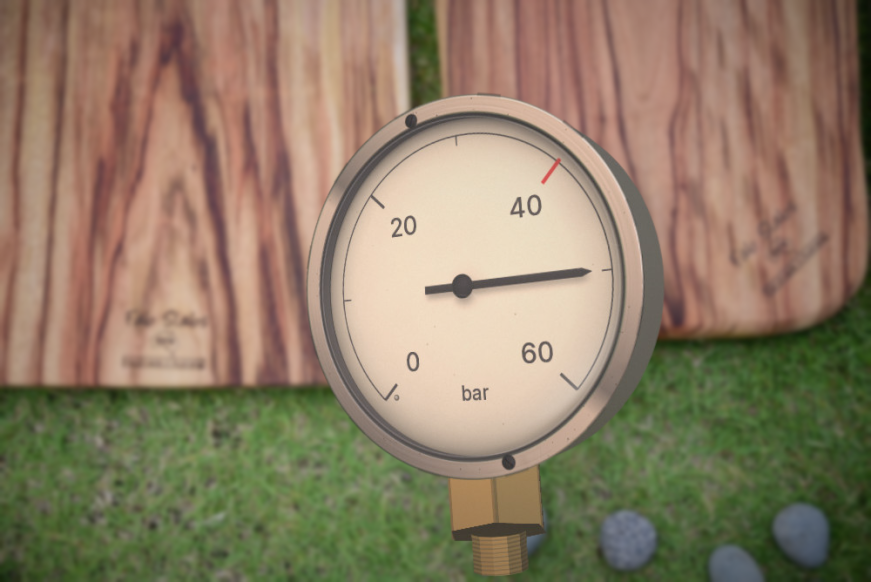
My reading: 50 bar
